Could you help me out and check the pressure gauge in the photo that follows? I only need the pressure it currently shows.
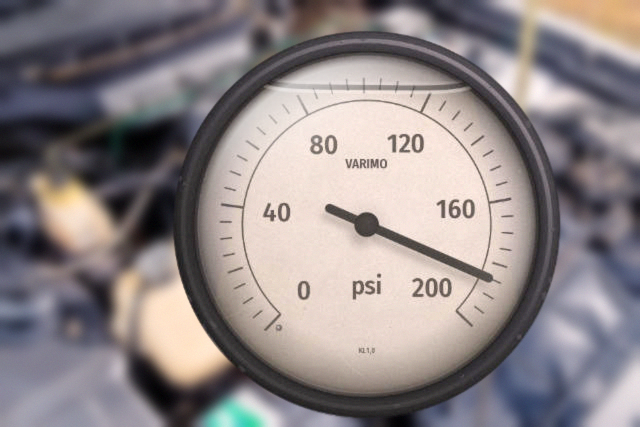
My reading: 185 psi
